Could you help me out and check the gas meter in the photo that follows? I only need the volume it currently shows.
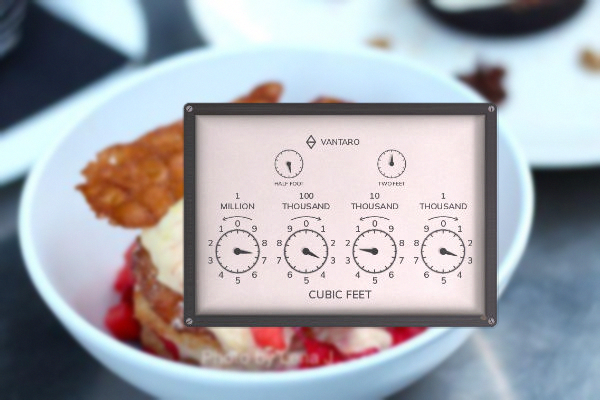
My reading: 732300 ft³
